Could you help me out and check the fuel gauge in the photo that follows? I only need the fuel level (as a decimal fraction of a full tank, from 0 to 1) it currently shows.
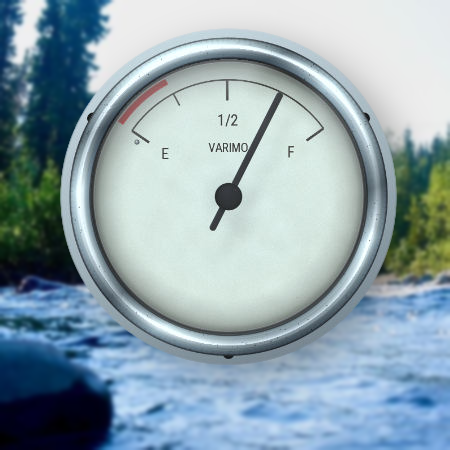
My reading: 0.75
